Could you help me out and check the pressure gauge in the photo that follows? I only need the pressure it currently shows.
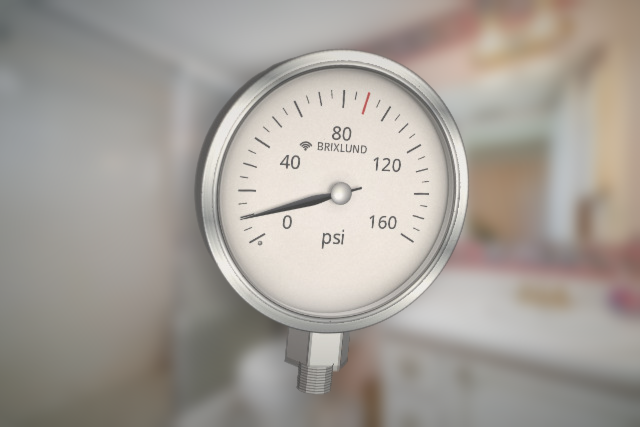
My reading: 10 psi
